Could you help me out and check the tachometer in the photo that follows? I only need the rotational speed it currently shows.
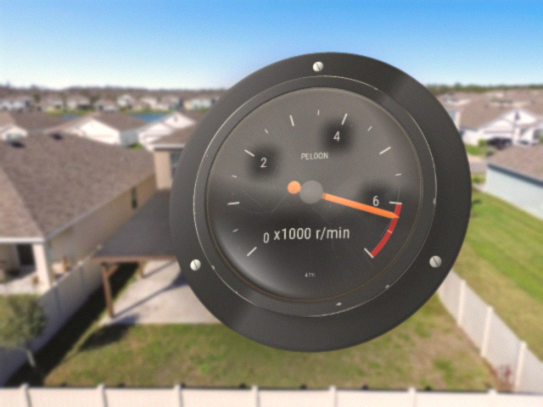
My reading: 6250 rpm
